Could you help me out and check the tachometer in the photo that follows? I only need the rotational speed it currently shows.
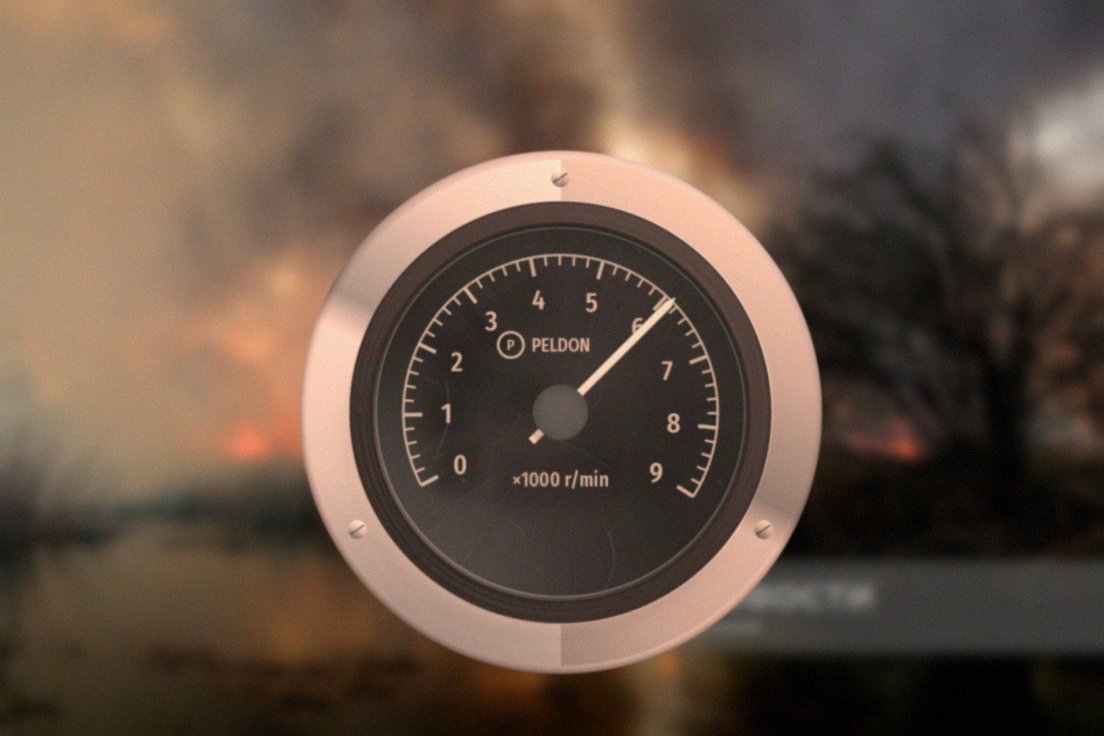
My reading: 6100 rpm
